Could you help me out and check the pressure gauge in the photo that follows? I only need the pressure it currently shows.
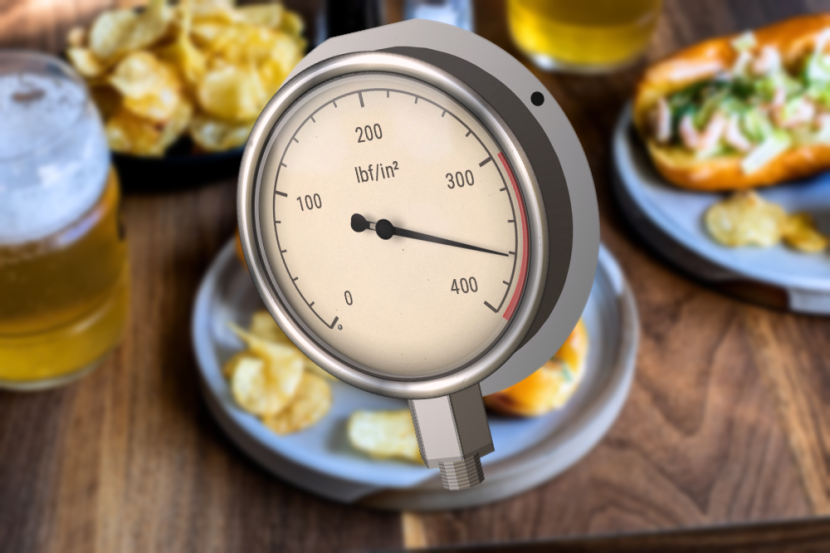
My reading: 360 psi
